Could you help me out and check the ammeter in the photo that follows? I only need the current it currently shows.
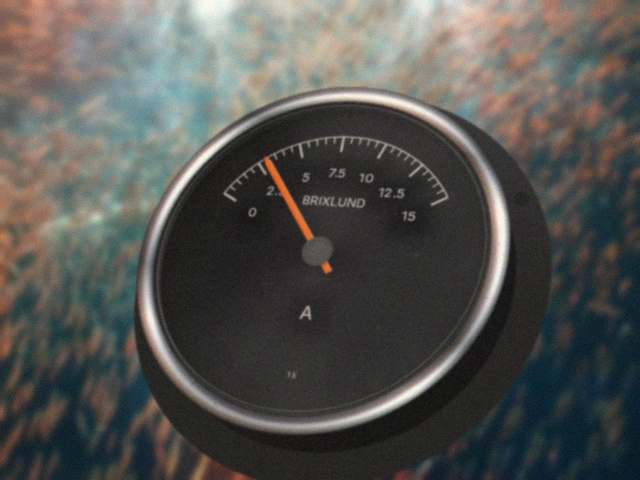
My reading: 3 A
